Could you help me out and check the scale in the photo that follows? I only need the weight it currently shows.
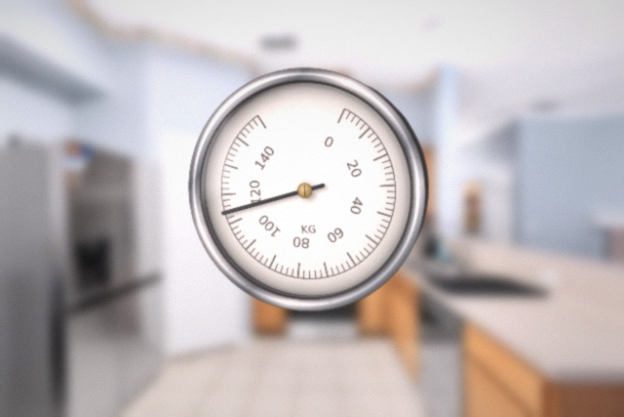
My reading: 114 kg
